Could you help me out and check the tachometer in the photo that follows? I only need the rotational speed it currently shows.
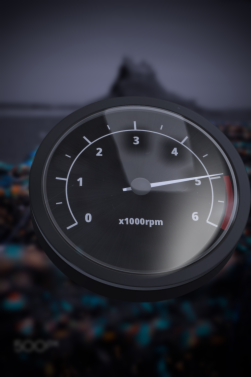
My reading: 5000 rpm
